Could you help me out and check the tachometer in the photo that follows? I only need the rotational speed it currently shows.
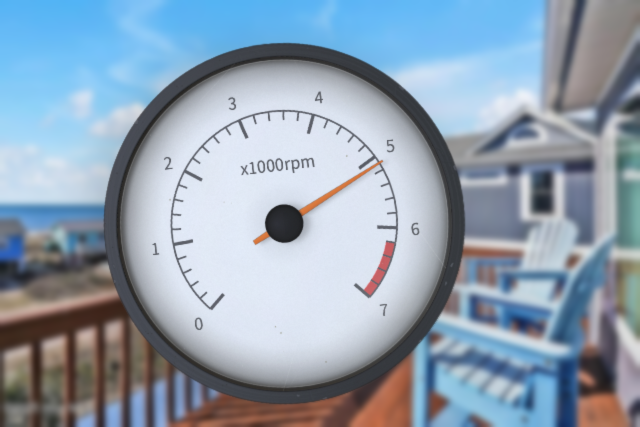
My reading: 5100 rpm
